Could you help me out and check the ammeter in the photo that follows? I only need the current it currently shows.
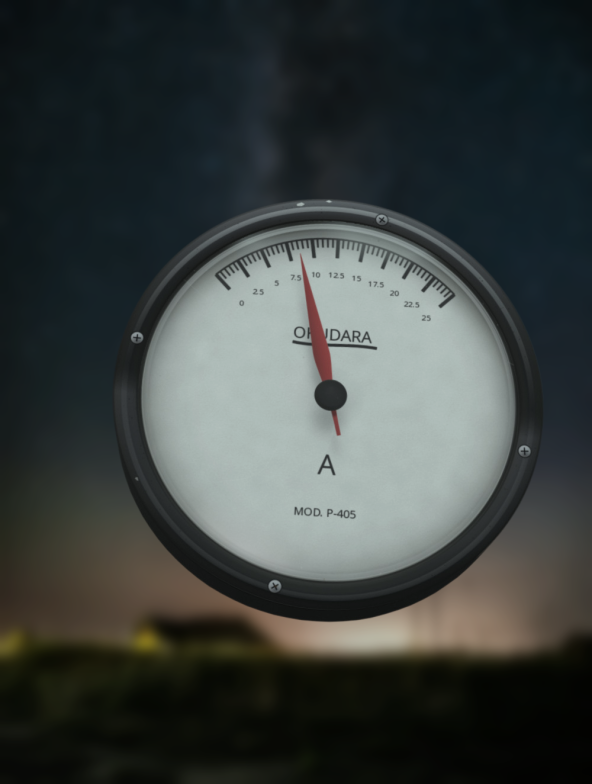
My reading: 8.5 A
